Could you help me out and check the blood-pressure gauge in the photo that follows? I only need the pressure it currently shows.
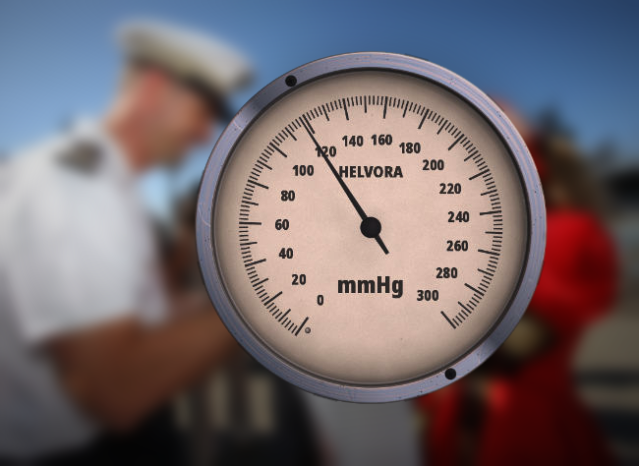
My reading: 118 mmHg
